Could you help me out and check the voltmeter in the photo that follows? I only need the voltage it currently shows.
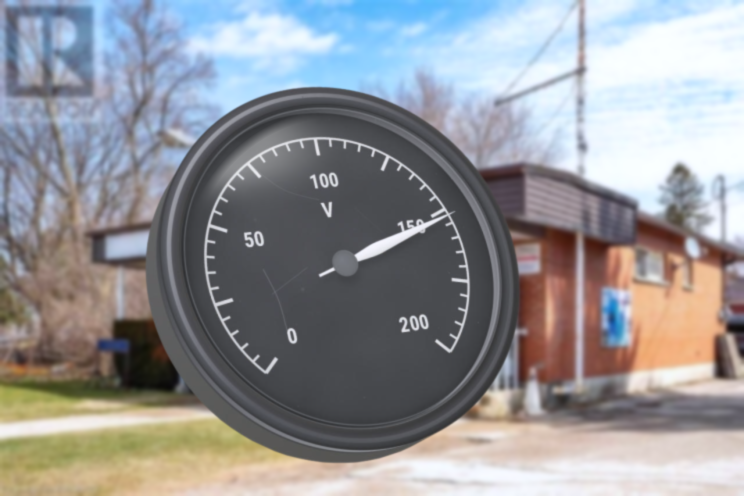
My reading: 152.5 V
